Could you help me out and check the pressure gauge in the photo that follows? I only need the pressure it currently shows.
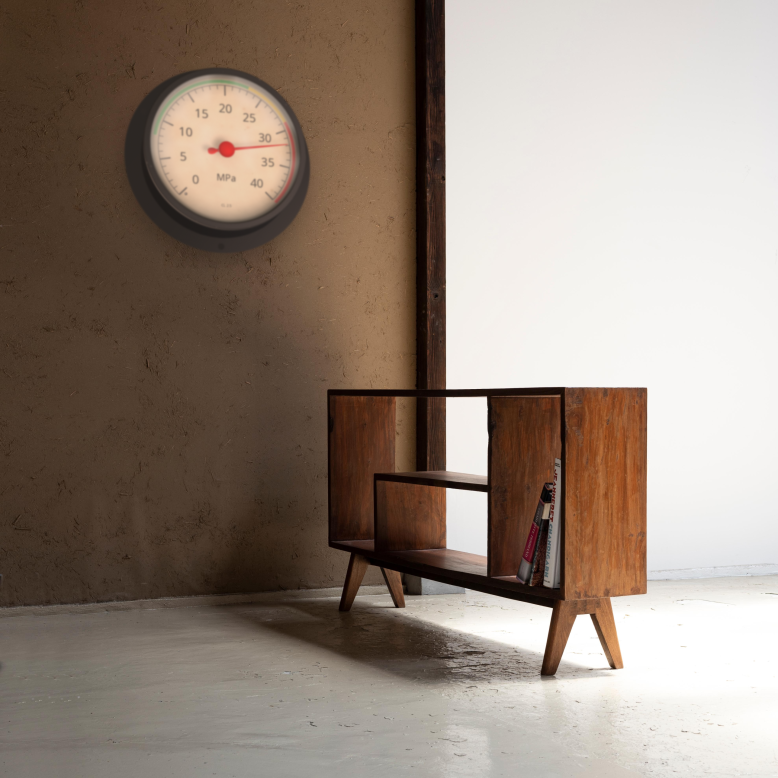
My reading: 32 MPa
